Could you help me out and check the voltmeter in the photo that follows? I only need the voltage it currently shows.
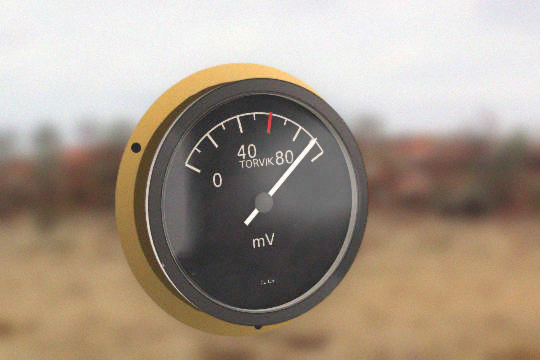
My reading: 90 mV
